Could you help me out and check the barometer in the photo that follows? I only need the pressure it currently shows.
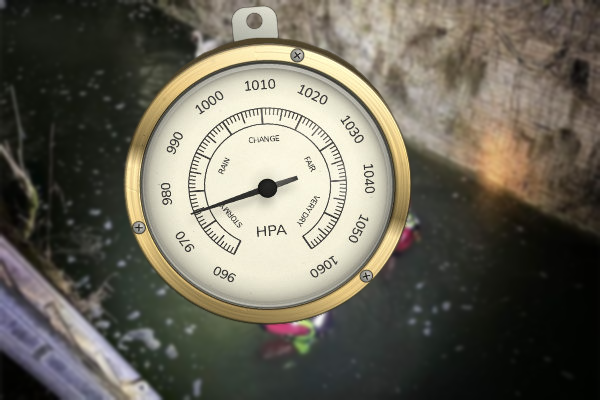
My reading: 975 hPa
